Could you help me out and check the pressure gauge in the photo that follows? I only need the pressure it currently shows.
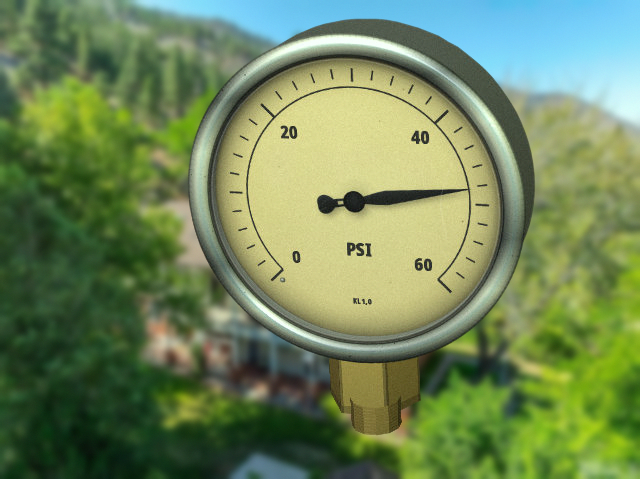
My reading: 48 psi
